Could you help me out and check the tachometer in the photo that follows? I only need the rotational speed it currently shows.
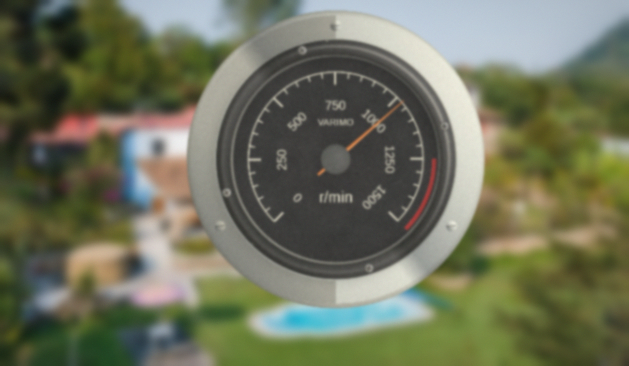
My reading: 1025 rpm
